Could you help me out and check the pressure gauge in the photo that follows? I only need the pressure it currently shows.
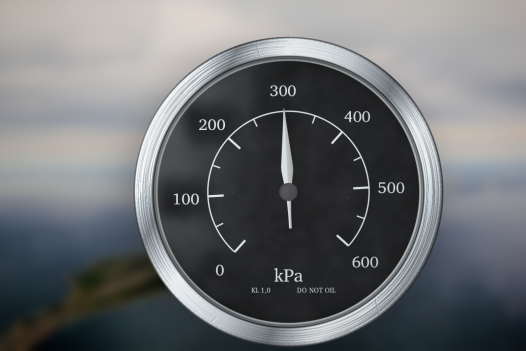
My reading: 300 kPa
